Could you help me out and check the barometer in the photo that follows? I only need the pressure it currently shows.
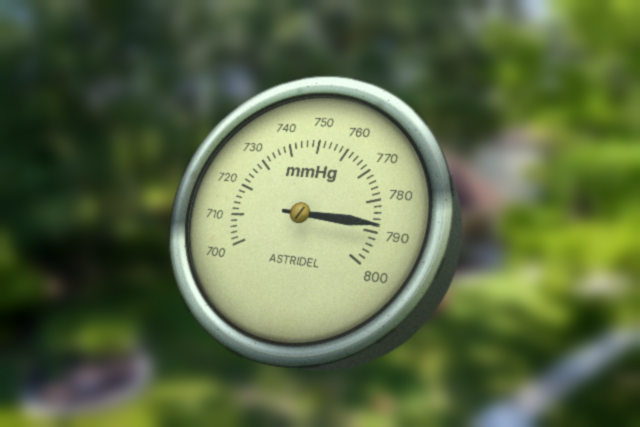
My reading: 788 mmHg
